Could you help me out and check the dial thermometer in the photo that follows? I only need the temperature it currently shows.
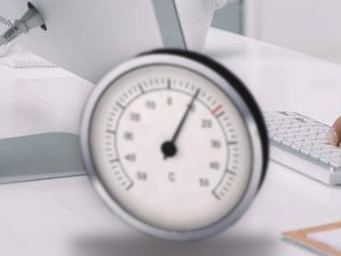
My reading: 10 °C
